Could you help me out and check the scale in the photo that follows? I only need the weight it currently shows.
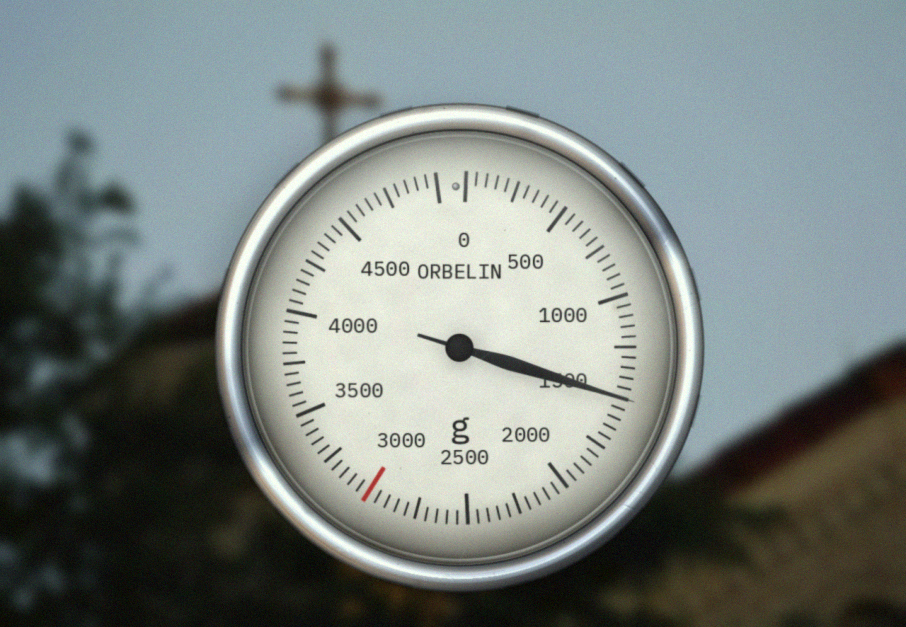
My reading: 1500 g
